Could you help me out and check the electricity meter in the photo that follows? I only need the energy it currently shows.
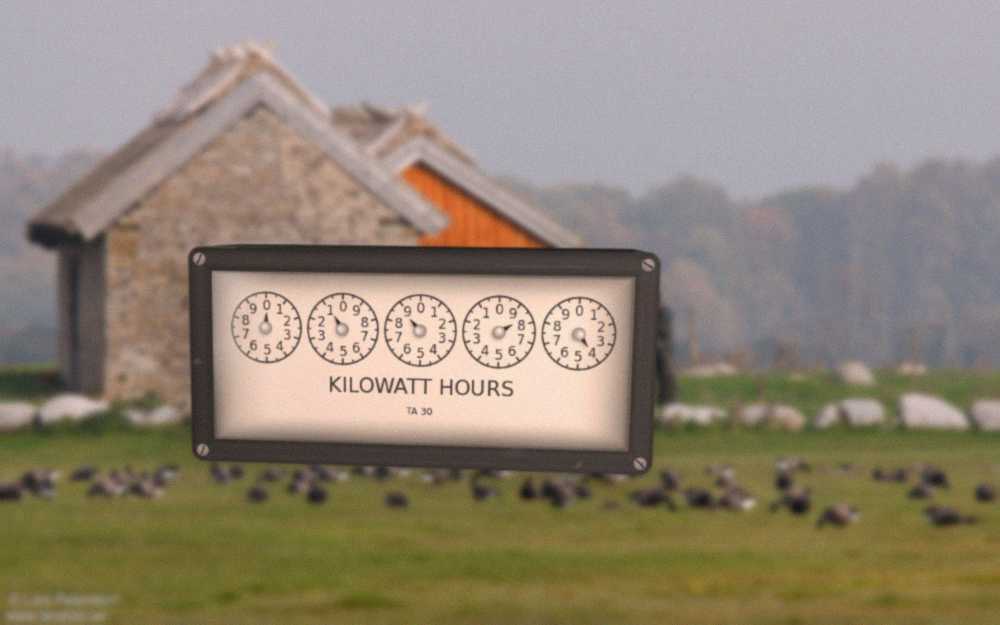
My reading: 884 kWh
